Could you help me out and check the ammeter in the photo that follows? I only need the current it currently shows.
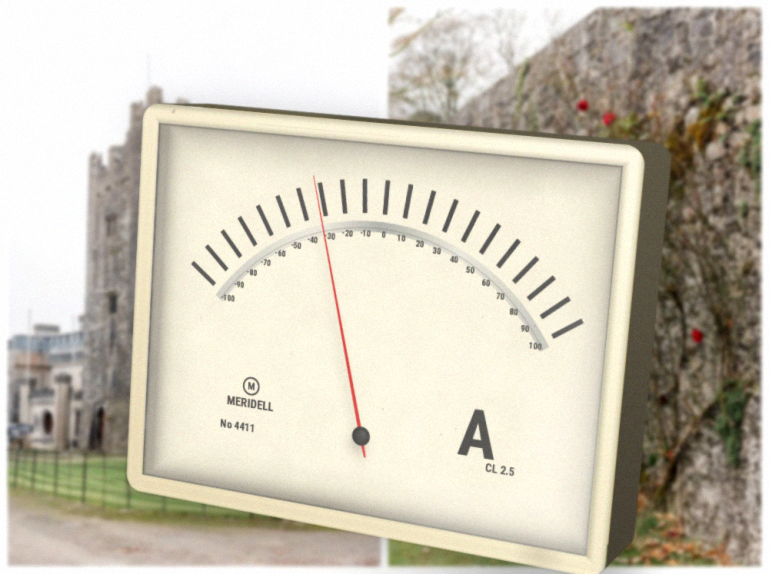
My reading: -30 A
